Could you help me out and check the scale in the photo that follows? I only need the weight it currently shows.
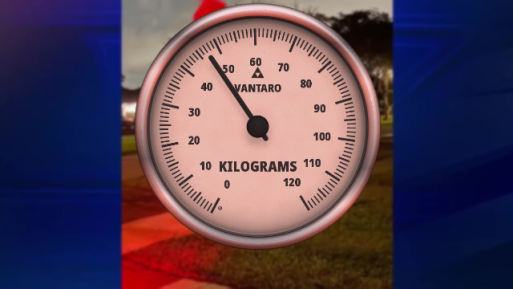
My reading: 47 kg
